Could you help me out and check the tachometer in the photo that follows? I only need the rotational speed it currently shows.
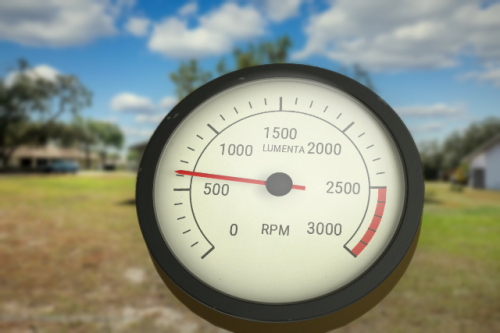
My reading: 600 rpm
